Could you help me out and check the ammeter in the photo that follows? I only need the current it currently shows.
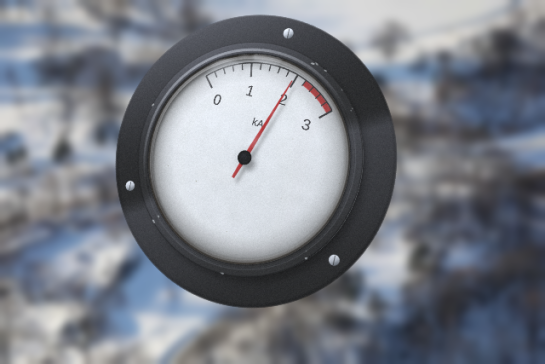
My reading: 2 kA
